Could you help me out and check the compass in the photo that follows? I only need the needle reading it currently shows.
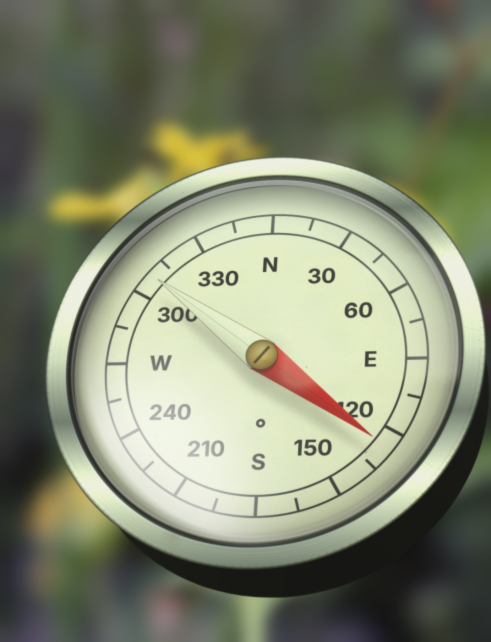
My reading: 127.5 °
